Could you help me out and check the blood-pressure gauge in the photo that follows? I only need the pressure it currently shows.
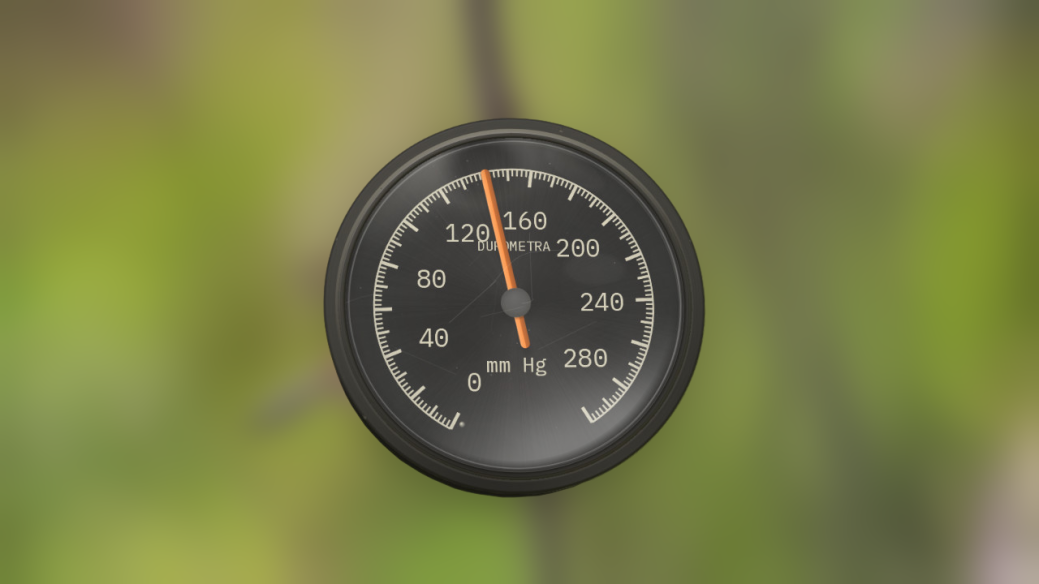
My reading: 140 mmHg
